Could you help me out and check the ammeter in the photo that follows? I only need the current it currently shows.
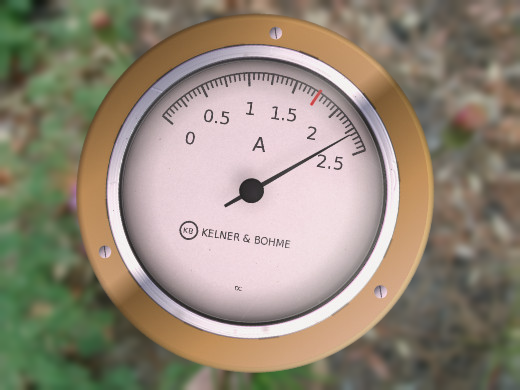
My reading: 2.3 A
